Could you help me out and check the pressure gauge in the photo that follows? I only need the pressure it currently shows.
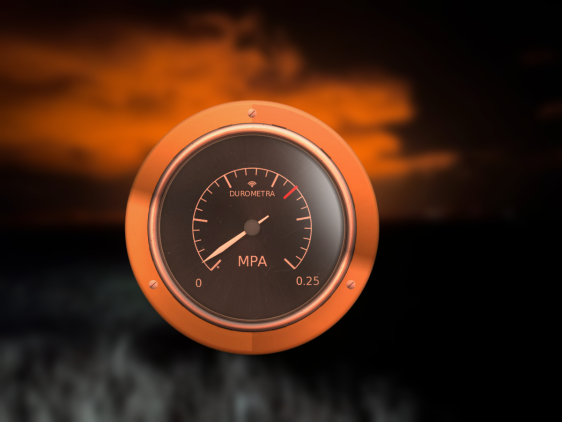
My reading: 0.01 MPa
